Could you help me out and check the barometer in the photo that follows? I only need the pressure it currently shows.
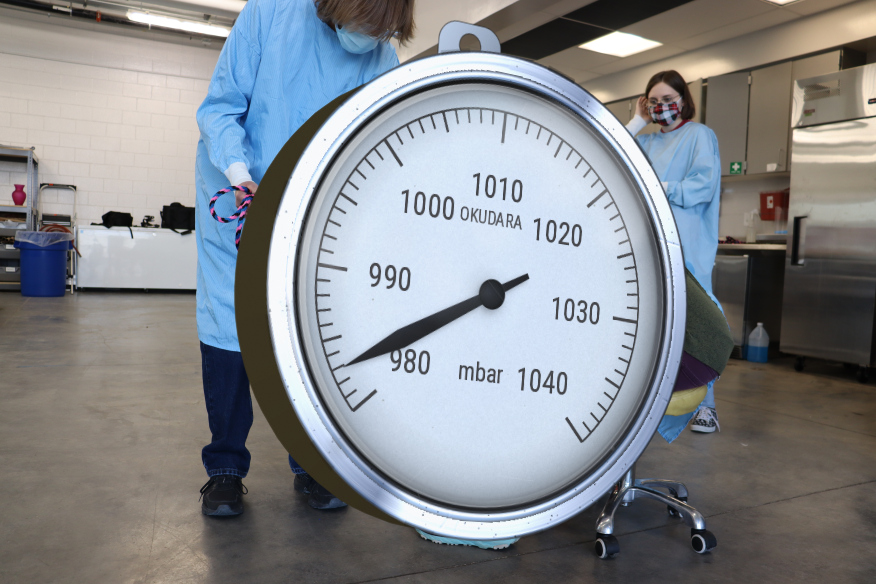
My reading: 983 mbar
